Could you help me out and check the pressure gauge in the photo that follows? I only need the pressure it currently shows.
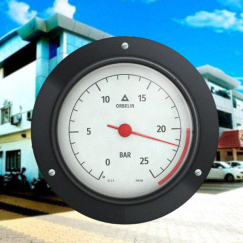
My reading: 21.5 bar
